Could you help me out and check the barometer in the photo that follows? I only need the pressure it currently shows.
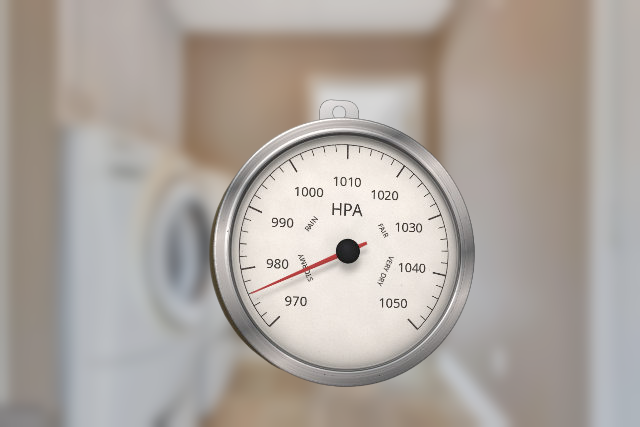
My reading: 976 hPa
